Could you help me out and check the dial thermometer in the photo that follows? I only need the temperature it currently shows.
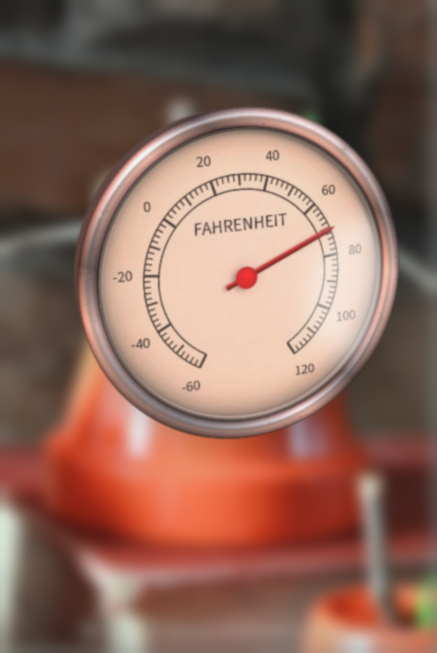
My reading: 70 °F
